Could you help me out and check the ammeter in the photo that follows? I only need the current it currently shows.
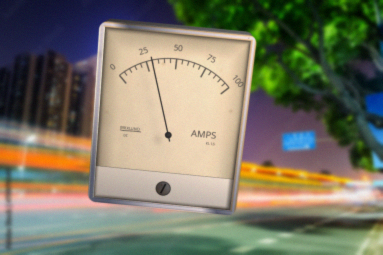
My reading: 30 A
